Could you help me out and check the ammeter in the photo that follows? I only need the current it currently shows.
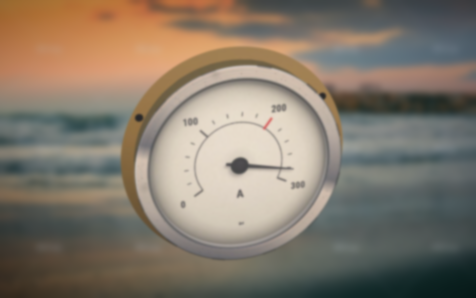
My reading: 280 A
